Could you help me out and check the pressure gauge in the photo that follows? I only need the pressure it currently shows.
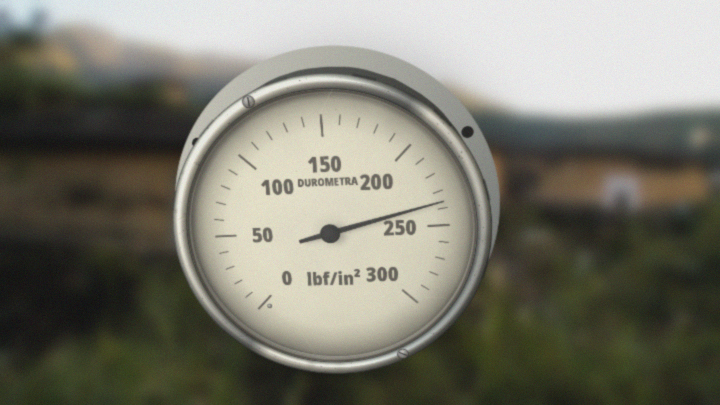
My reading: 235 psi
